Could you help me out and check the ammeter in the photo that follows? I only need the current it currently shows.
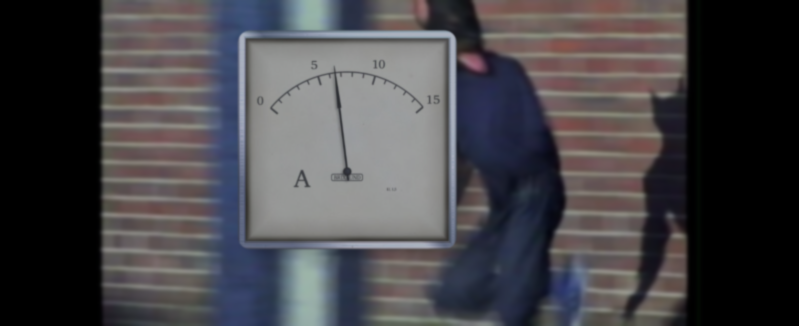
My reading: 6.5 A
